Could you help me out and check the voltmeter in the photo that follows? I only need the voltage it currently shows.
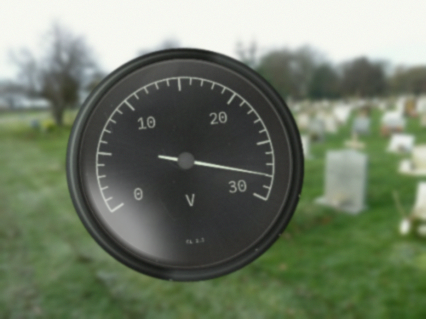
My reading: 28 V
